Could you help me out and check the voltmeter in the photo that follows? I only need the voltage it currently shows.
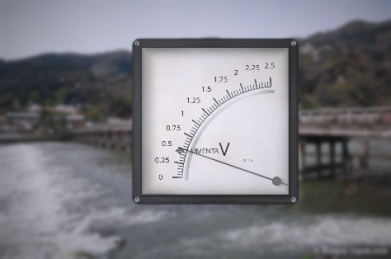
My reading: 0.5 V
